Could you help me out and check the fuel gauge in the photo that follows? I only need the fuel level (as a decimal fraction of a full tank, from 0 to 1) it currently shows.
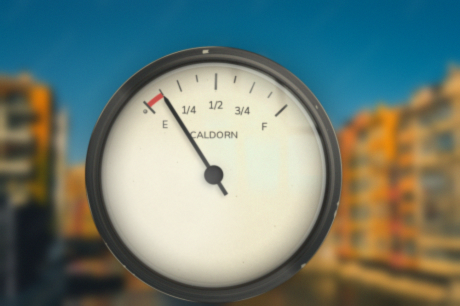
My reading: 0.125
